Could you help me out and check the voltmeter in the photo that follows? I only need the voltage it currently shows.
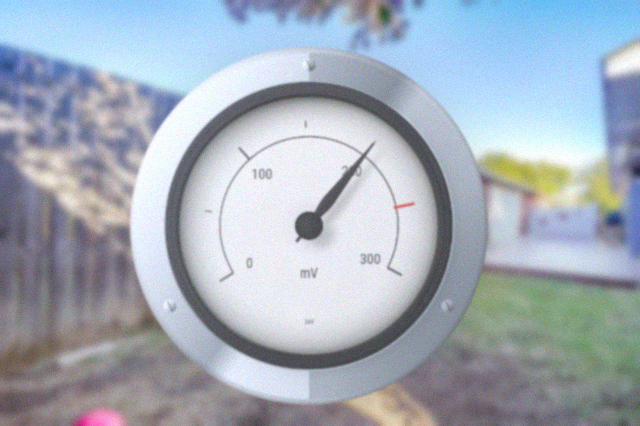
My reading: 200 mV
